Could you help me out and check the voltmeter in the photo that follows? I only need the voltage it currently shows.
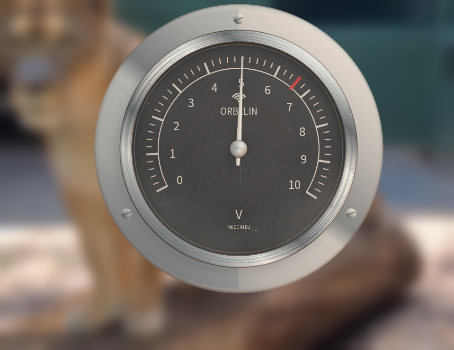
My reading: 5 V
